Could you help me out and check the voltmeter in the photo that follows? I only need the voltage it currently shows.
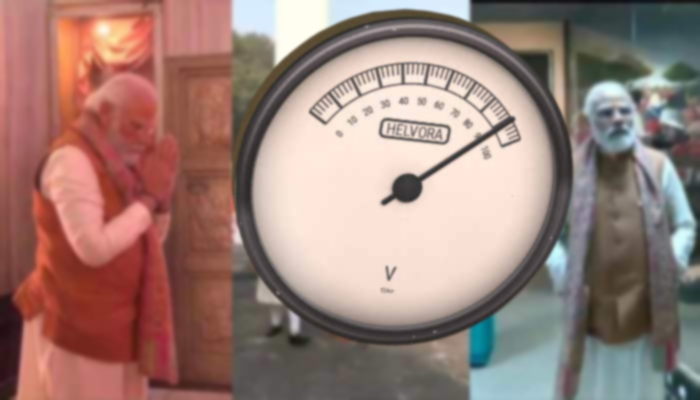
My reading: 90 V
